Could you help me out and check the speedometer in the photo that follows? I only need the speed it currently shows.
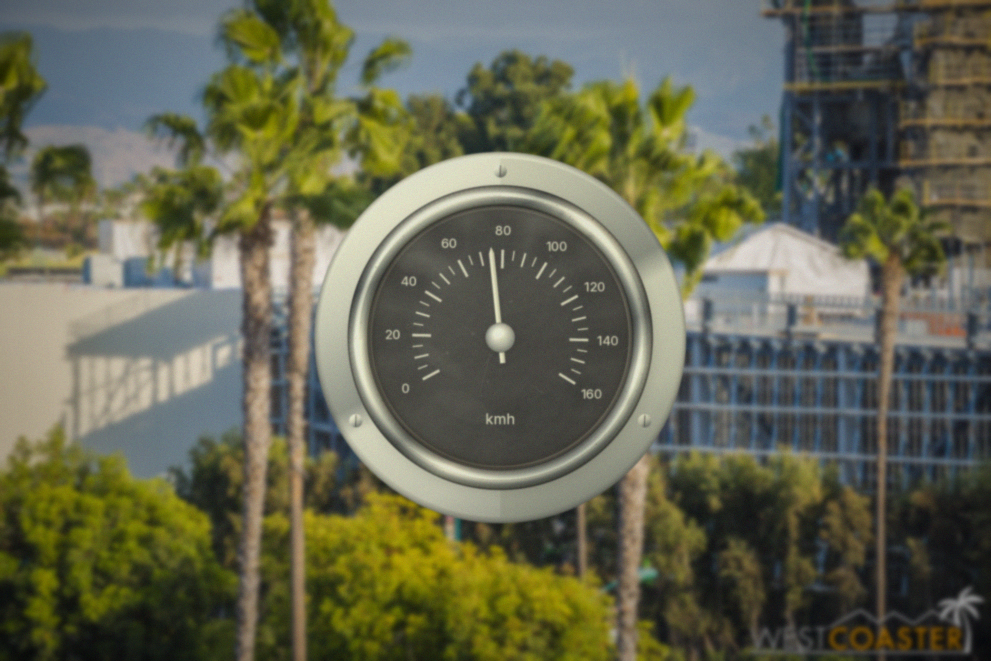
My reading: 75 km/h
